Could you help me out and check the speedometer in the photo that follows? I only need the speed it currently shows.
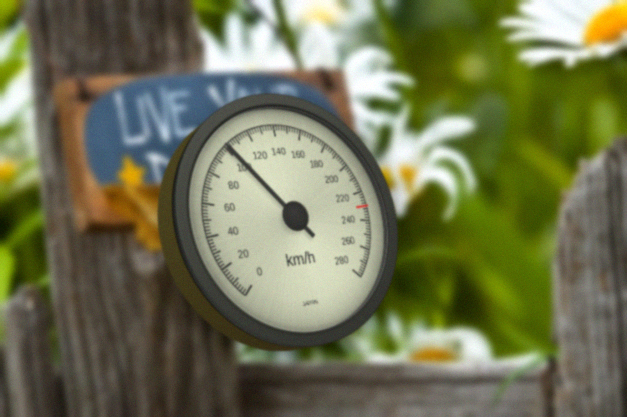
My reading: 100 km/h
